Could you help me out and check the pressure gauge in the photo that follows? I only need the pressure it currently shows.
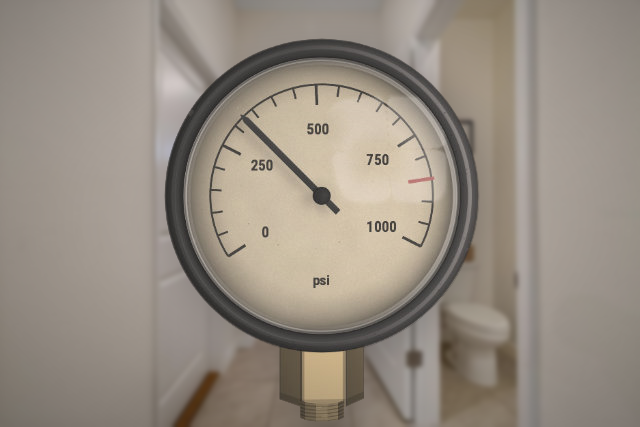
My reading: 325 psi
